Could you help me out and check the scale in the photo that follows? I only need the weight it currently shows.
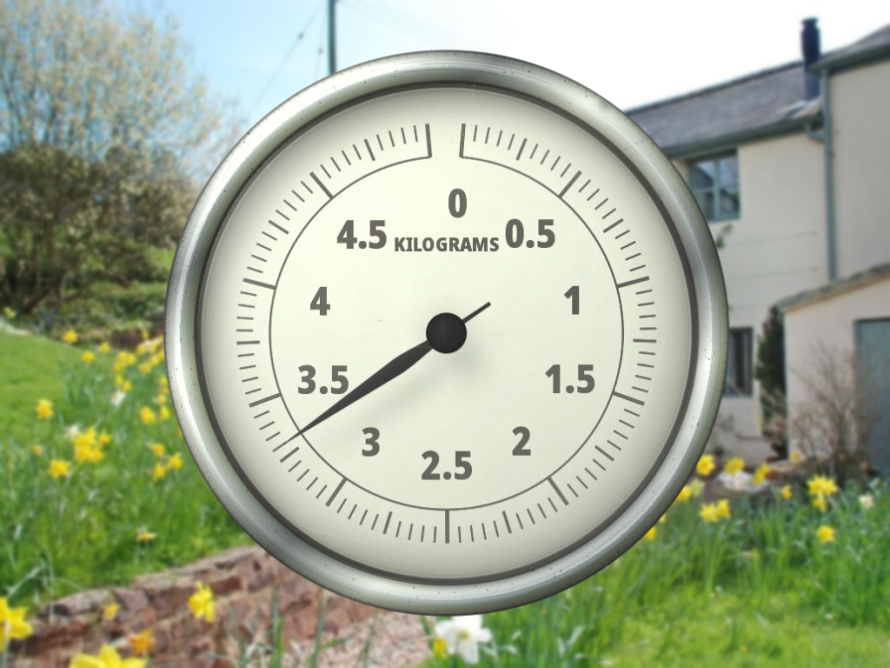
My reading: 3.3 kg
